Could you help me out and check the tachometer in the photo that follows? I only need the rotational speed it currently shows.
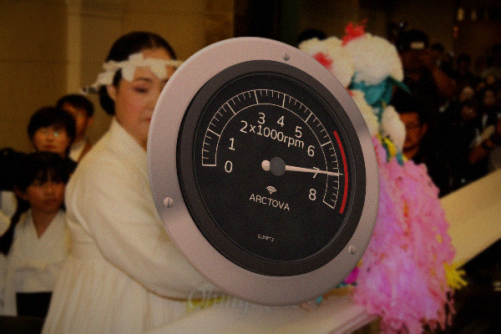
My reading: 7000 rpm
